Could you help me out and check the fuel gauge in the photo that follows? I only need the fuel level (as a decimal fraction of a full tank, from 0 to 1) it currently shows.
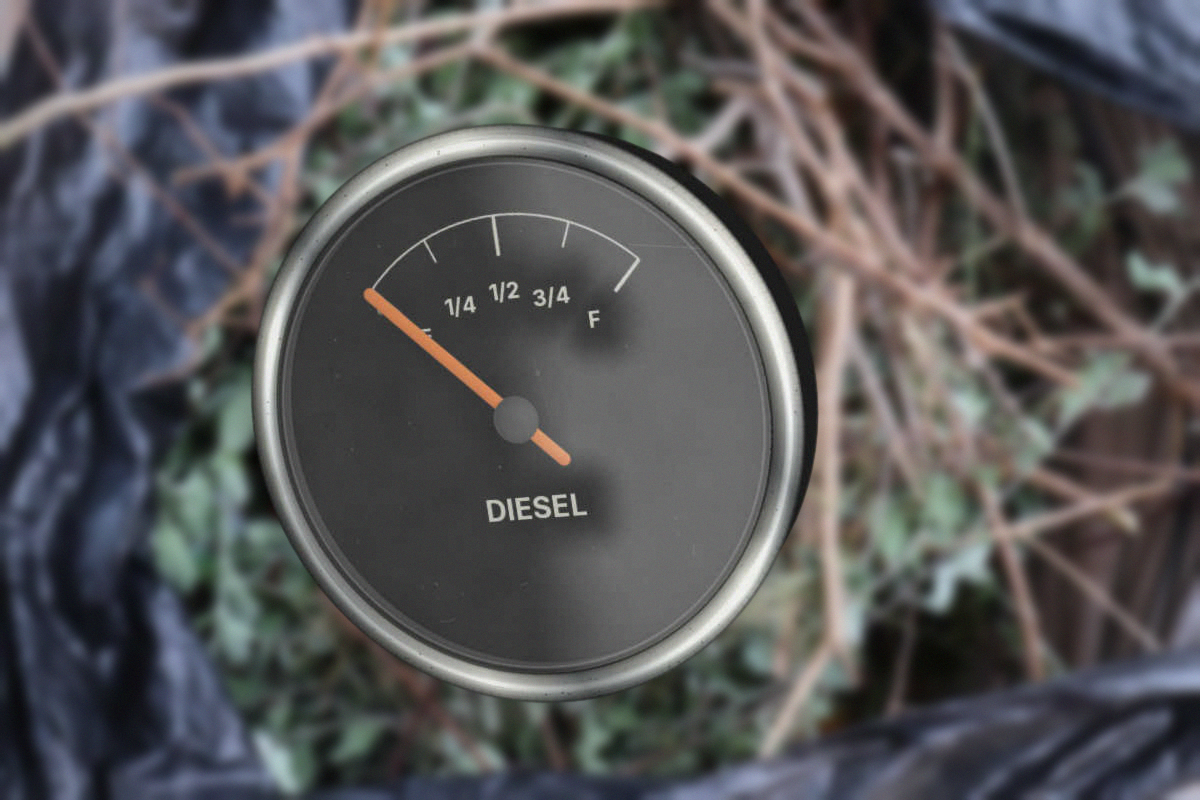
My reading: 0
